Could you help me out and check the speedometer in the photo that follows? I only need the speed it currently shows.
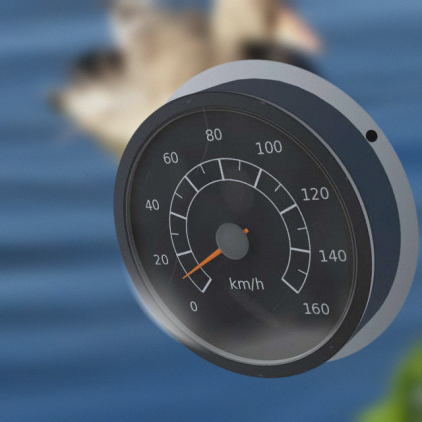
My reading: 10 km/h
